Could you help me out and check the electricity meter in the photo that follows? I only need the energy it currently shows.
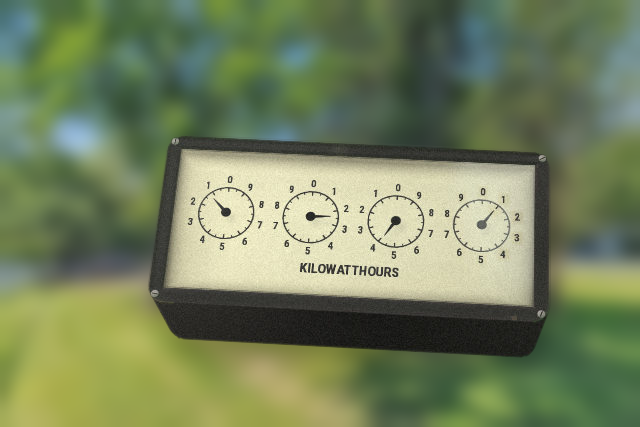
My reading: 1241 kWh
